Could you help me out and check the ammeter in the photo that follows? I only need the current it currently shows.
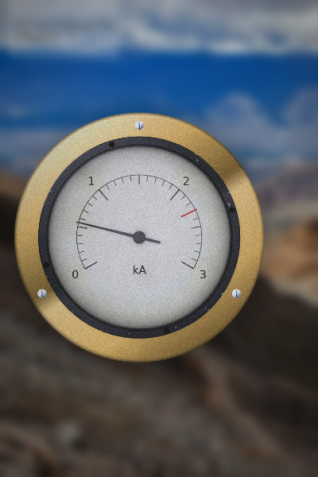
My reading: 0.55 kA
